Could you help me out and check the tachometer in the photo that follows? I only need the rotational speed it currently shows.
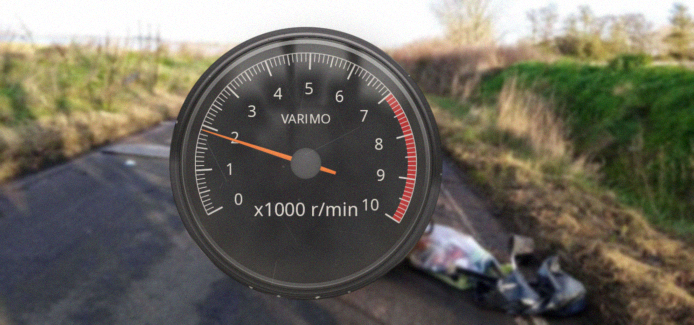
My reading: 1900 rpm
